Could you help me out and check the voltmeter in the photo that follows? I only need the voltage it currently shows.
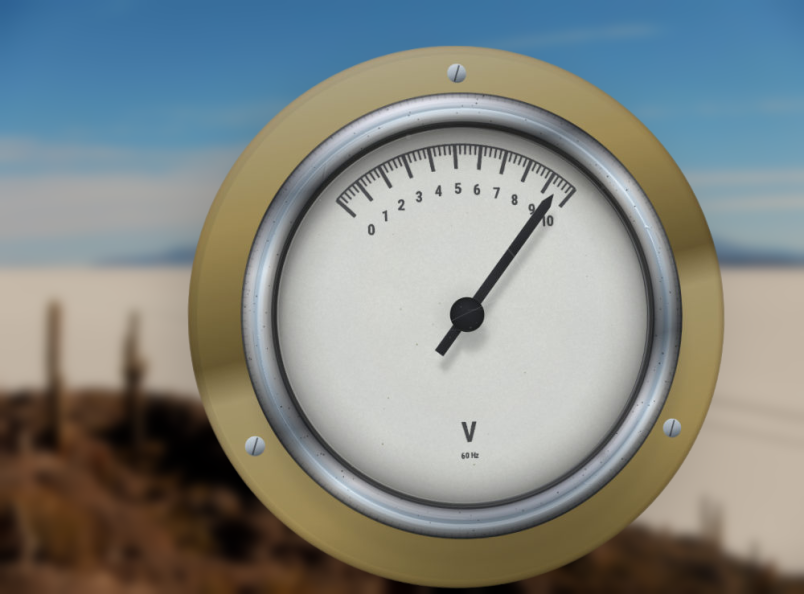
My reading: 9.4 V
